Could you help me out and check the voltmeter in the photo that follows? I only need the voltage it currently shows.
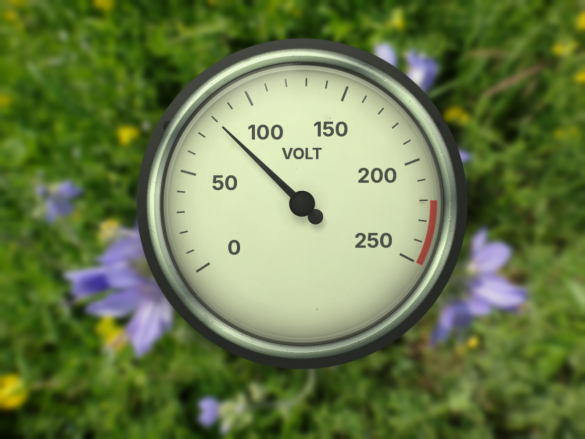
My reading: 80 V
